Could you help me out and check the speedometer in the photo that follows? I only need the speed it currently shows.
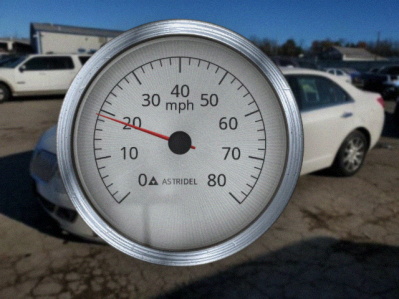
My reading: 19 mph
